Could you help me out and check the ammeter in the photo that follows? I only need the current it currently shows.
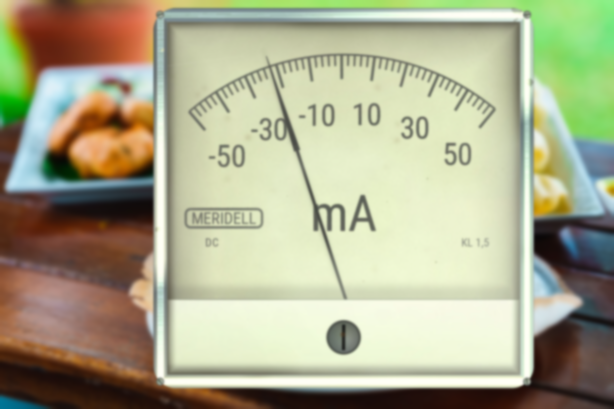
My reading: -22 mA
